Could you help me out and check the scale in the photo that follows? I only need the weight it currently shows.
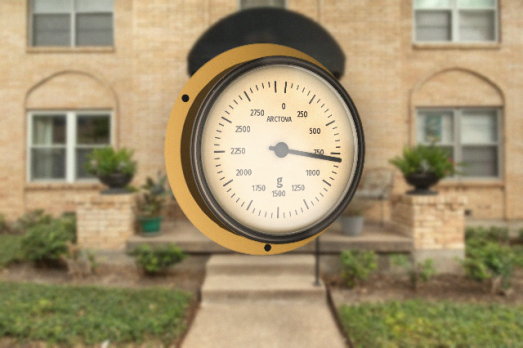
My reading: 800 g
